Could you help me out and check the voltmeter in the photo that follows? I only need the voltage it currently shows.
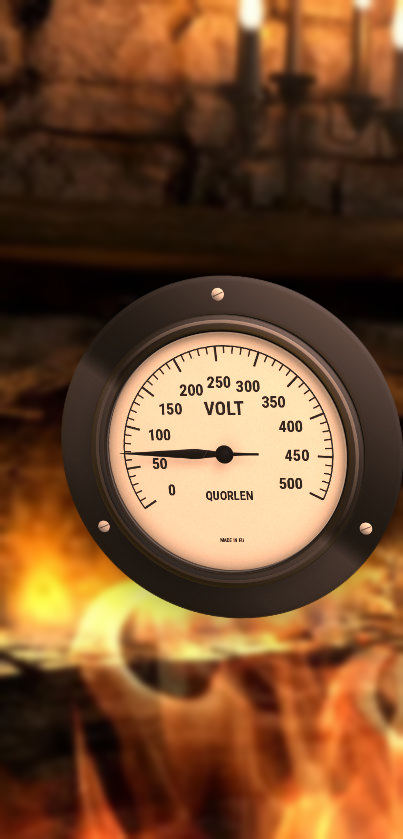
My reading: 70 V
